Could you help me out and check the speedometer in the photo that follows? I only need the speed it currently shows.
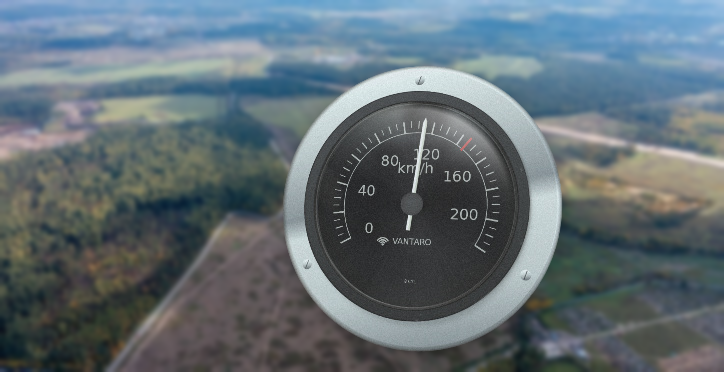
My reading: 115 km/h
